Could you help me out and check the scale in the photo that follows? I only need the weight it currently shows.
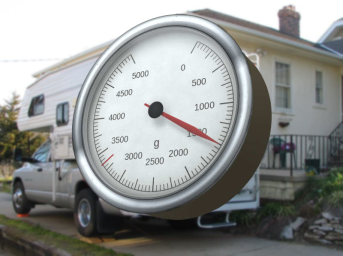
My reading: 1500 g
